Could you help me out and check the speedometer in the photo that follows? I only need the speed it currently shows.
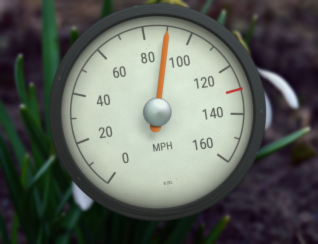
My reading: 90 mph
